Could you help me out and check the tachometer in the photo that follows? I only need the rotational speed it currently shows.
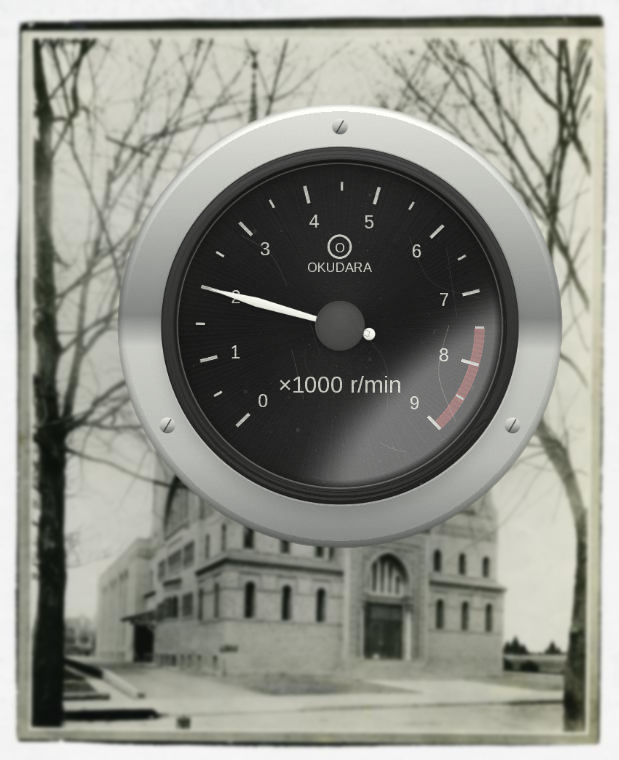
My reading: 2000 rpm
